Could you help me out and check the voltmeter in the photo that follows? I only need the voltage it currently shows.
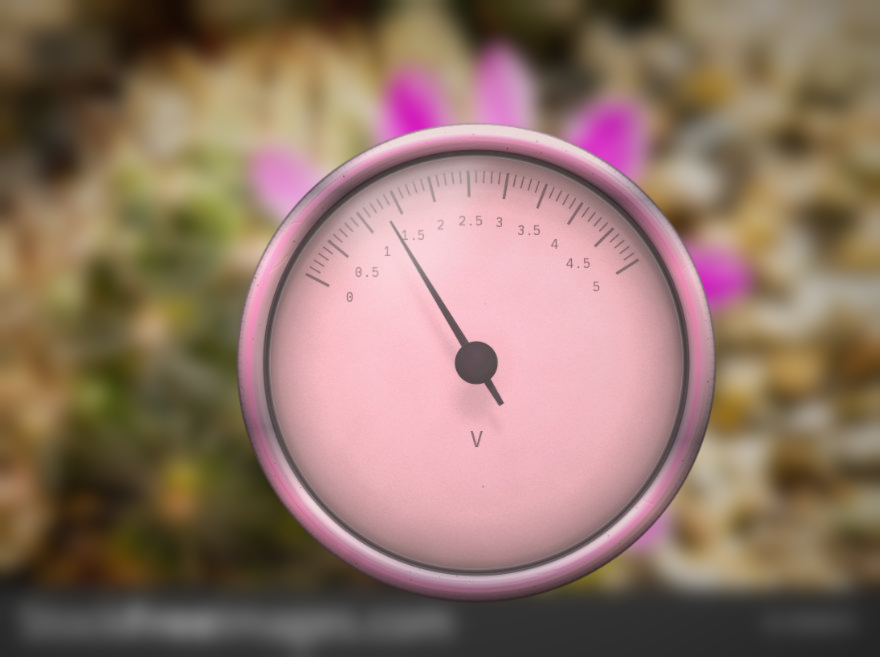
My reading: 1.3 V
